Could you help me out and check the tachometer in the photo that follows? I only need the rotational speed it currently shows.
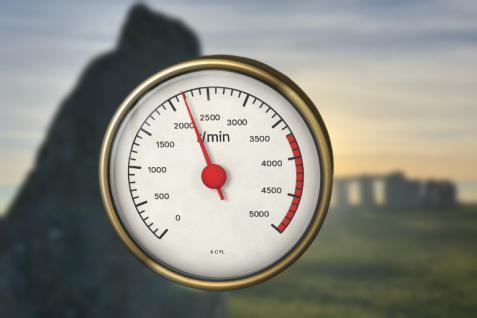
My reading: 2200 rpm
